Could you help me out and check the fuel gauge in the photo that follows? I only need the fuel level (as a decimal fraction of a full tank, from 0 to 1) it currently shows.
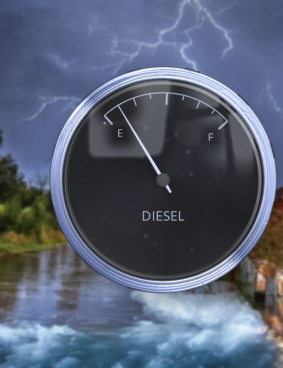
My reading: 0.125
